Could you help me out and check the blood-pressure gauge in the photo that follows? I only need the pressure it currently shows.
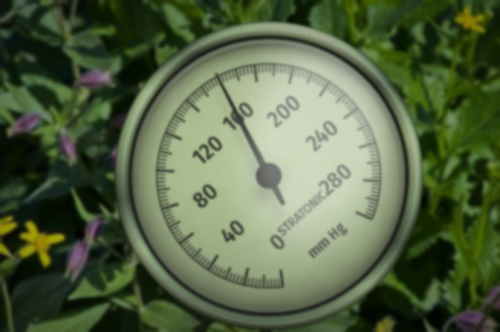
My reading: 160 mmHg
